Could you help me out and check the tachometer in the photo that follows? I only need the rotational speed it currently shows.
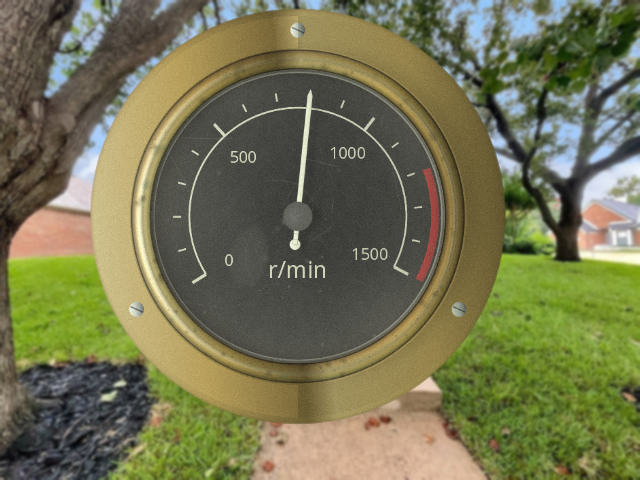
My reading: 800 rpm
